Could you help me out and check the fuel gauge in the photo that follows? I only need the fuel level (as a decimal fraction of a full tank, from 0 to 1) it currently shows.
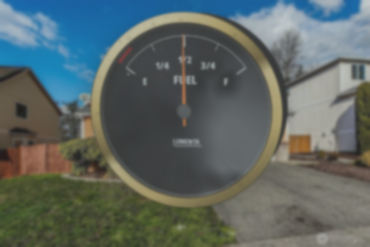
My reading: 0.5
